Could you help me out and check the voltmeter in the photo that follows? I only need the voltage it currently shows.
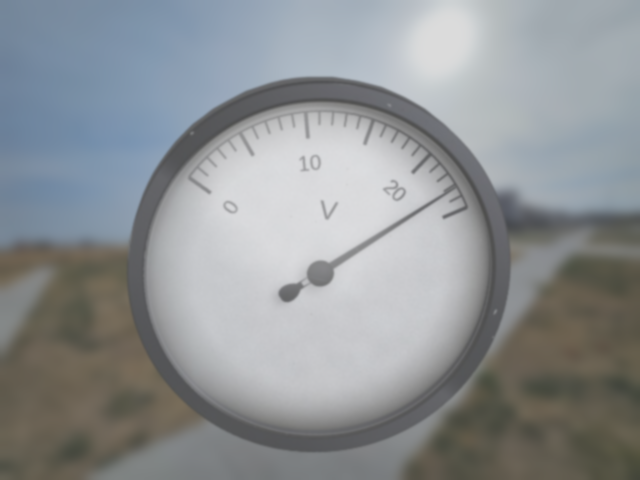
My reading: 23 V
